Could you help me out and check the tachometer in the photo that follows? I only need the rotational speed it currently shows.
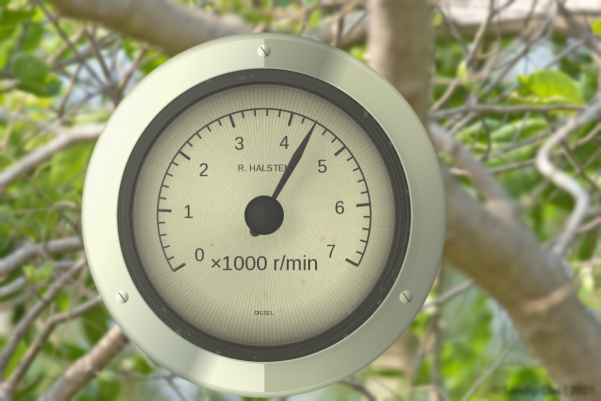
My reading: 4400 rpm
